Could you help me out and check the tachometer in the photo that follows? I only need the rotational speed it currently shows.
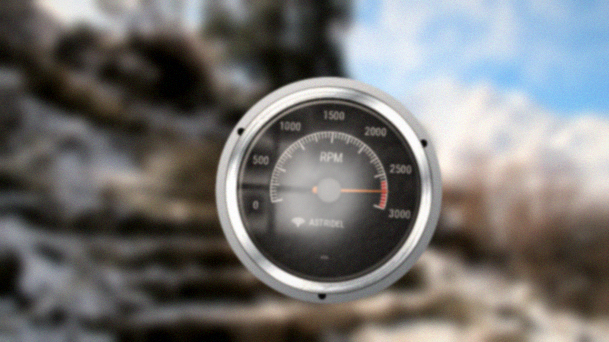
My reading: 2750 rpm
